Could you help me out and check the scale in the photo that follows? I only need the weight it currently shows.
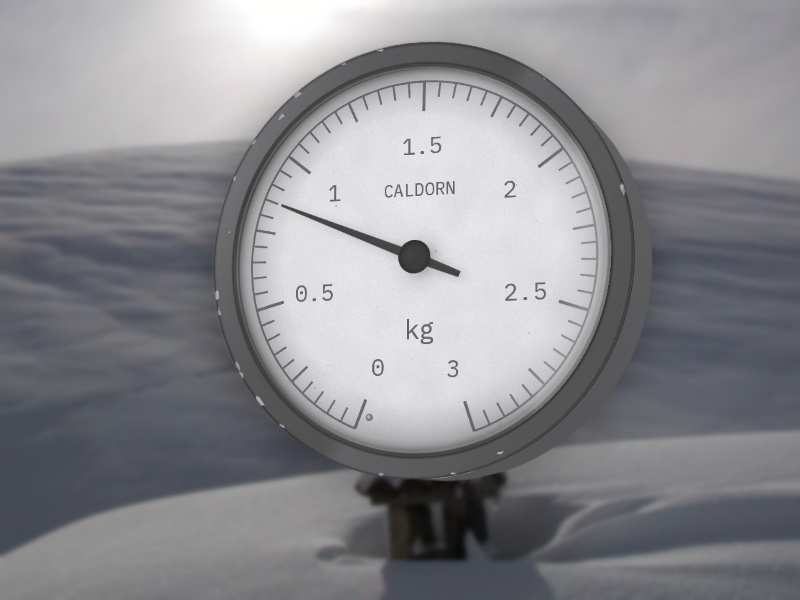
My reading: 0.85 kg
